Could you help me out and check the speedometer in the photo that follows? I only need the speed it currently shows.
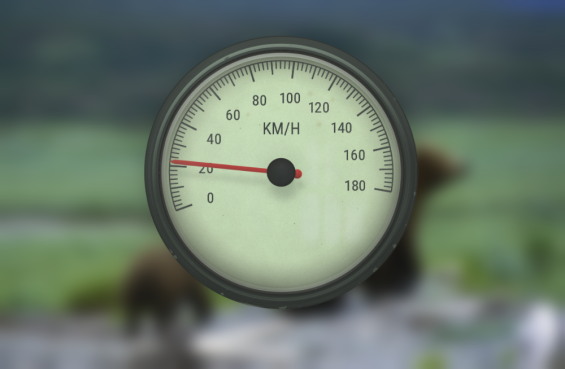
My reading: 22 km/h
